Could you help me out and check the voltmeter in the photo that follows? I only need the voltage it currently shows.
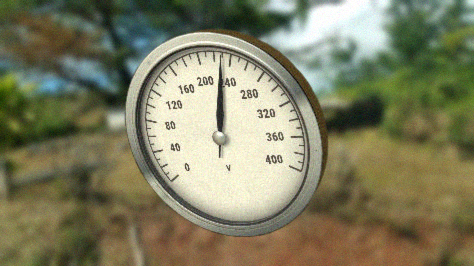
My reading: 230 V
